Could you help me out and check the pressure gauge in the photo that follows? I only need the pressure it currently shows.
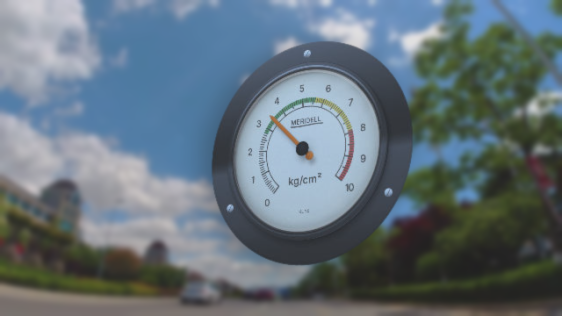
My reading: 3.5 kg/cm²
